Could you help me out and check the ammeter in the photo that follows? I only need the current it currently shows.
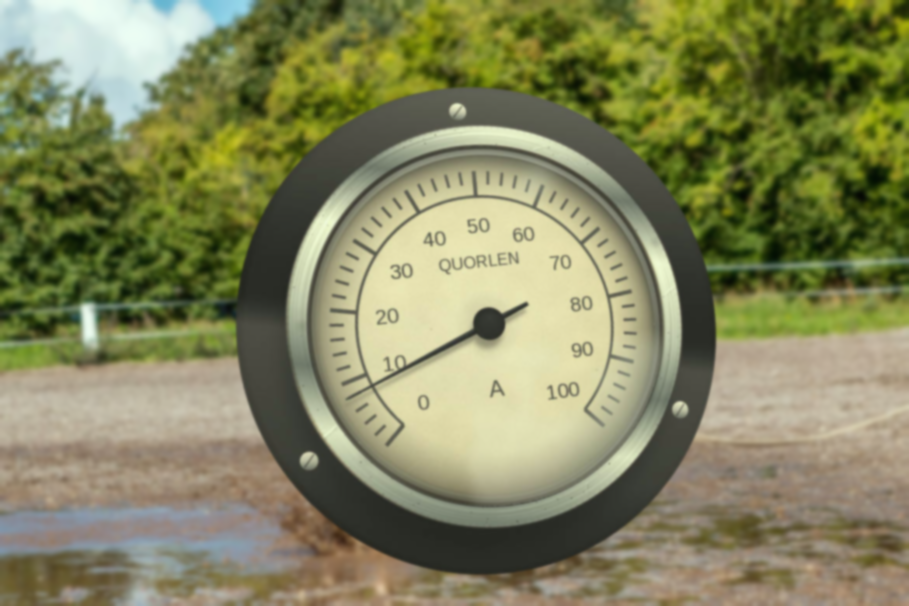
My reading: 8 A
